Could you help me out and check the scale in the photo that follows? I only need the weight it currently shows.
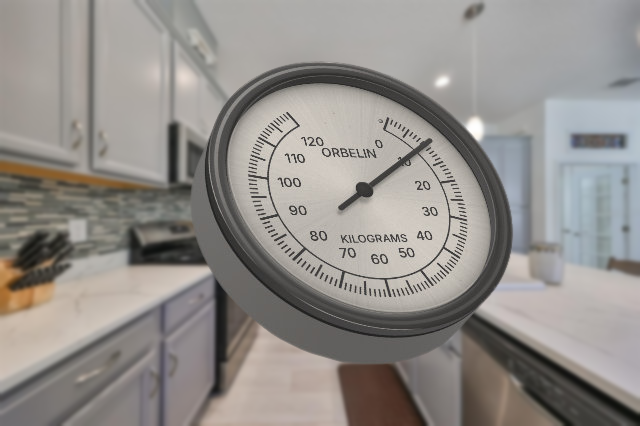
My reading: 10 kg
